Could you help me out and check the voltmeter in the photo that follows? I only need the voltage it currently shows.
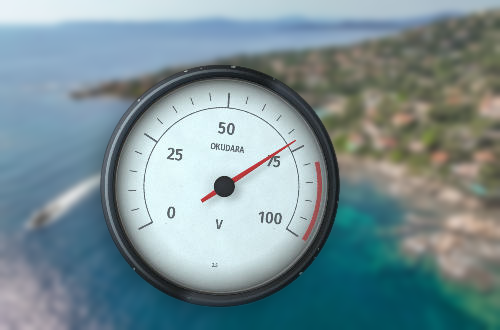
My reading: 72.5 V
